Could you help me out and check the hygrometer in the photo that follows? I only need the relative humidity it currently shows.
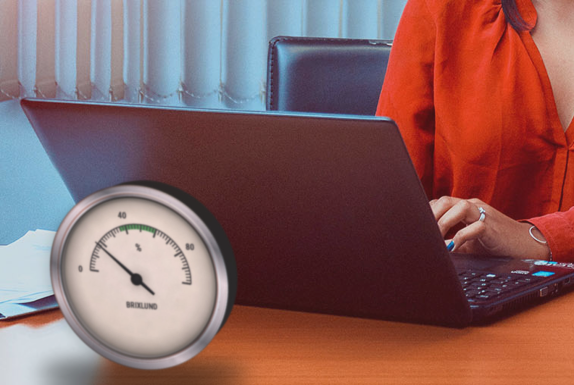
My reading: 20 %
